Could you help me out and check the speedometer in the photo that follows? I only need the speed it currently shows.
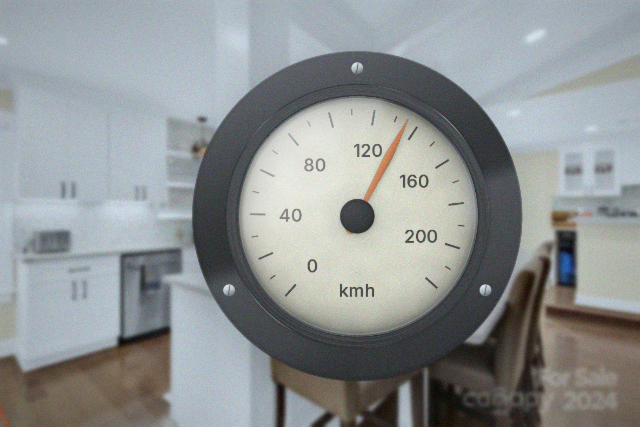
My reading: 135 km/h
